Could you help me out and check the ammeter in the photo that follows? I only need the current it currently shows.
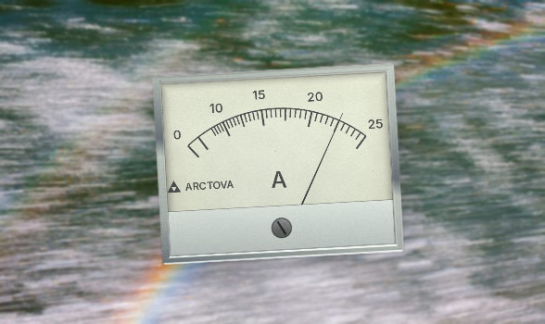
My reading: 22.5 A
